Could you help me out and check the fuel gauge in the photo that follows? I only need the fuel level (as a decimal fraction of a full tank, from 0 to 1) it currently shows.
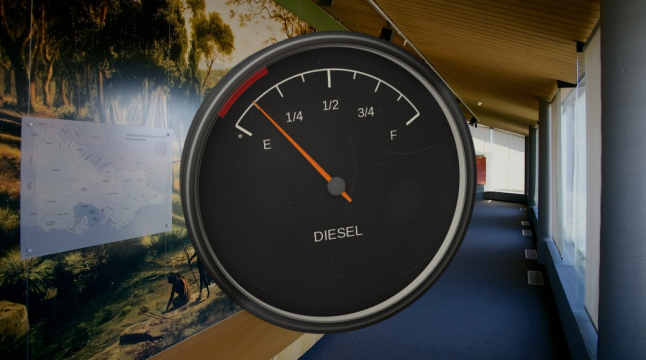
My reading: 0.125
